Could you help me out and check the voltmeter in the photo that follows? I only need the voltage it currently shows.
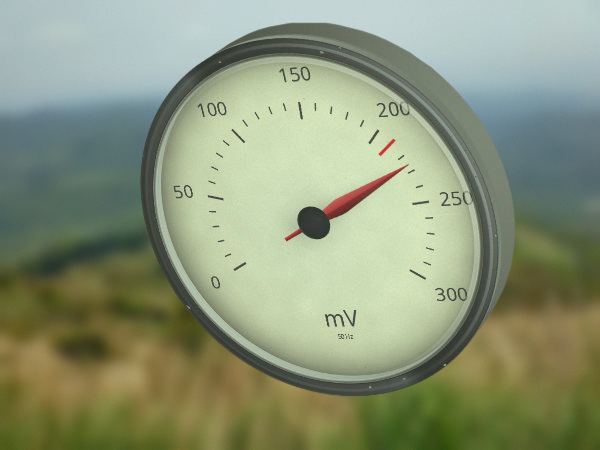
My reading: 225 mV
